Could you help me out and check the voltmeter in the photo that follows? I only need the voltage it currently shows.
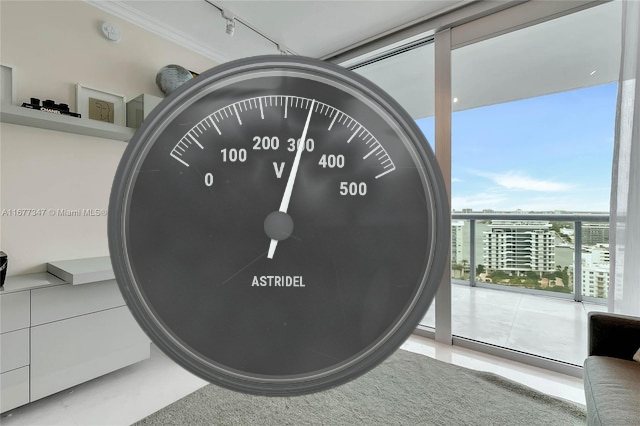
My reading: 300 V
